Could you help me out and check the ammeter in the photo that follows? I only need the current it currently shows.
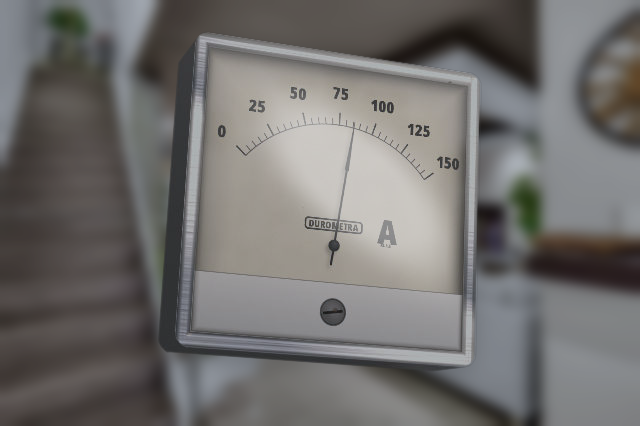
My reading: 85 A
